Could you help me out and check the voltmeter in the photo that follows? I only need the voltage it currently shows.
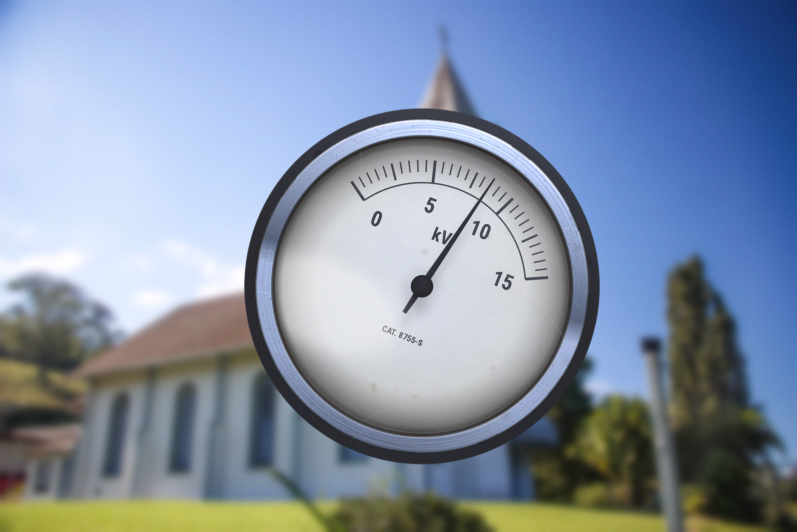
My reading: 8.5 kV
